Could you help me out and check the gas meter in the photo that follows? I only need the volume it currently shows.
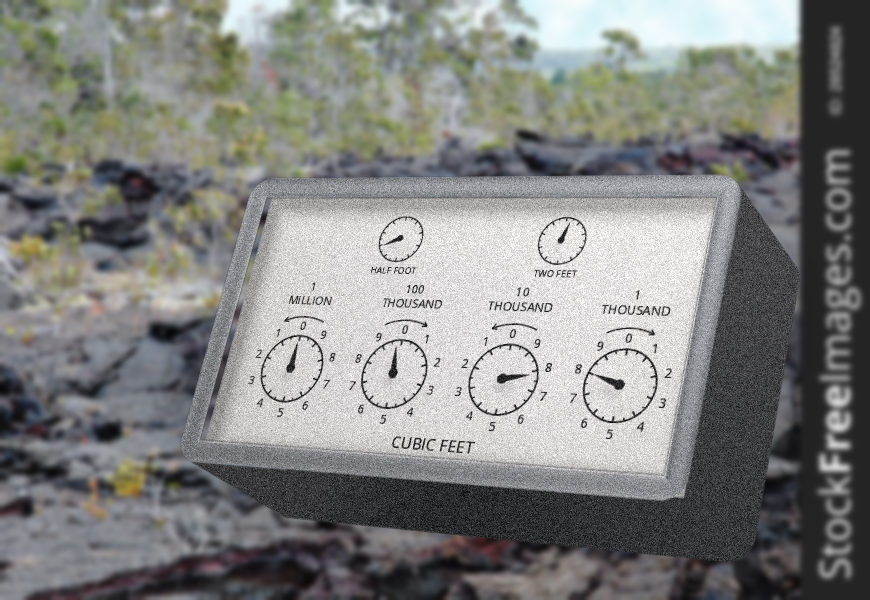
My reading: 997800 ft³
